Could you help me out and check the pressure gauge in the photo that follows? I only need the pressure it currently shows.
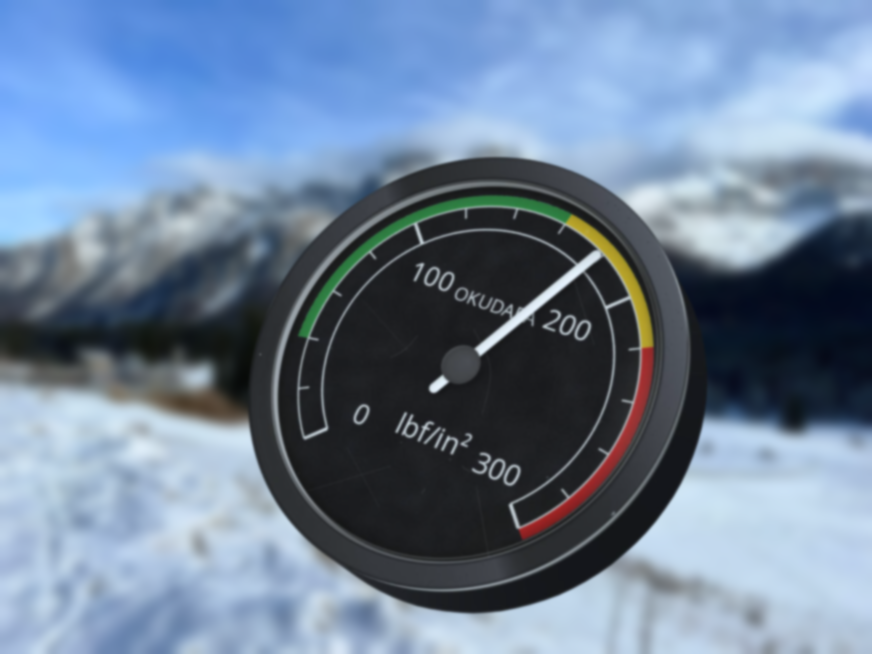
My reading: 180 psi
